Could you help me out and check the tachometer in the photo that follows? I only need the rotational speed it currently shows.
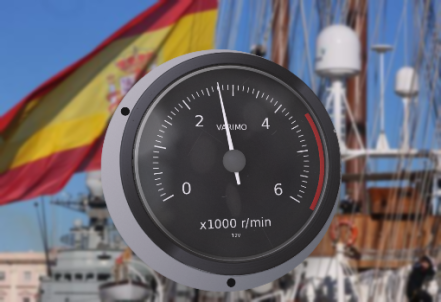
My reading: 2700 rpm
